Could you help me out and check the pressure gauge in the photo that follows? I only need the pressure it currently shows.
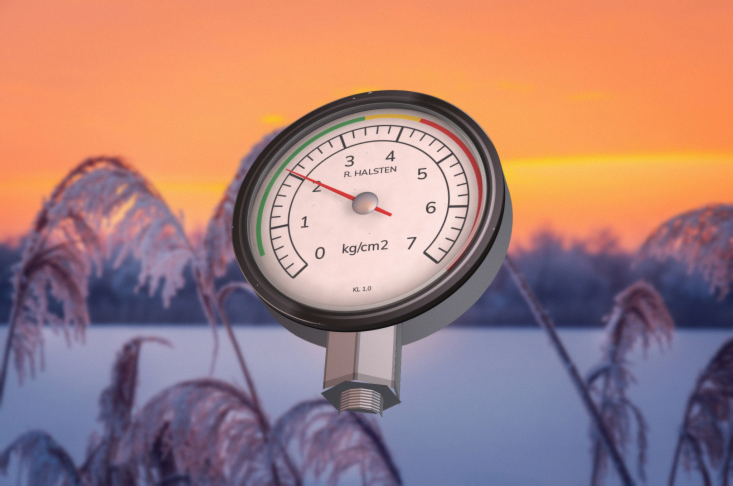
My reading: 2 kg/cm²
